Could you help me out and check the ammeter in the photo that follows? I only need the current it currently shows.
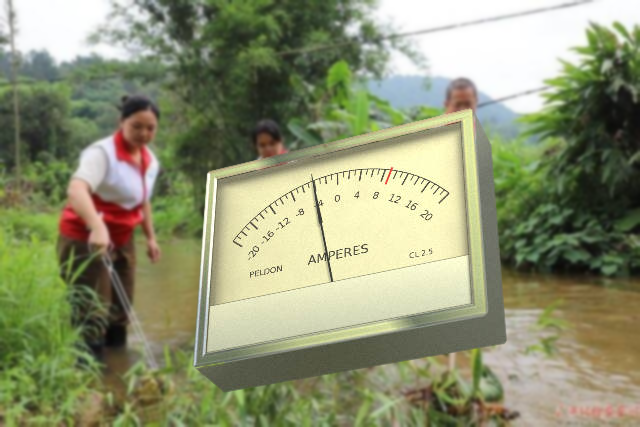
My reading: -4 A
